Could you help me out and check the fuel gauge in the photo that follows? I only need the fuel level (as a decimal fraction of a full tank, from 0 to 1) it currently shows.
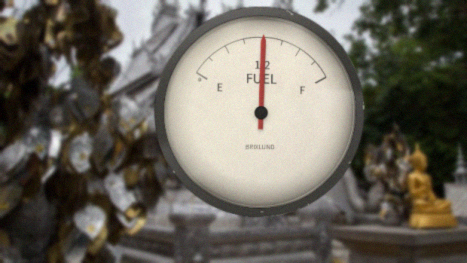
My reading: 0.5
